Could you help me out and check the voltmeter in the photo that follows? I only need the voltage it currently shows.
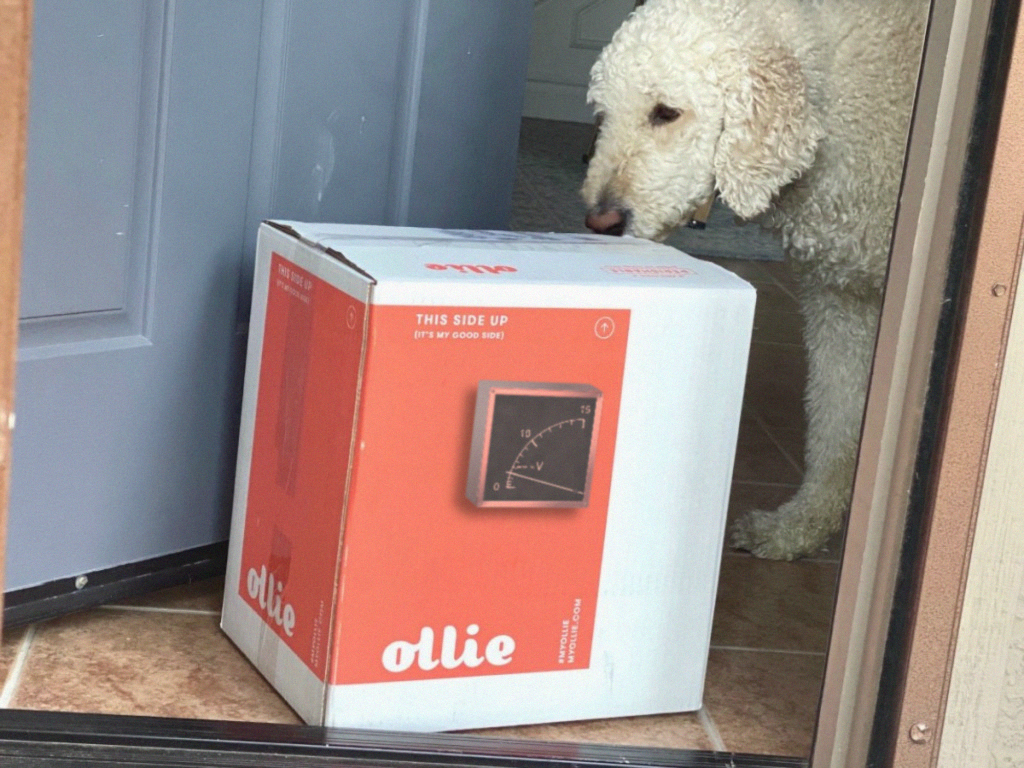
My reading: 5 V
